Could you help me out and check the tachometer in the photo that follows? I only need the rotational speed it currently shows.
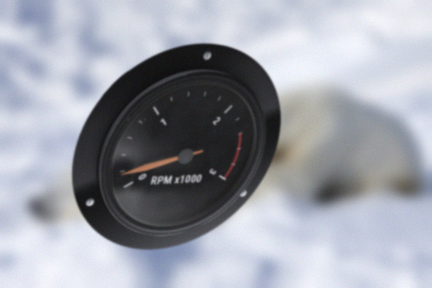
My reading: 200 rpm
